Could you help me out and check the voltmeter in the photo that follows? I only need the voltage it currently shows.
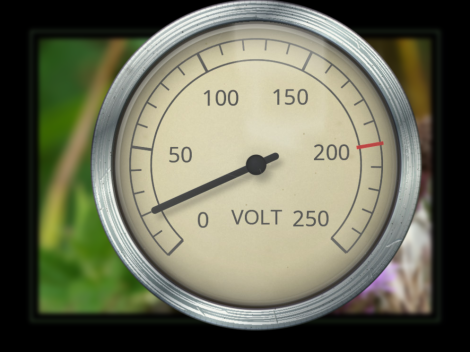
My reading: 20 V
